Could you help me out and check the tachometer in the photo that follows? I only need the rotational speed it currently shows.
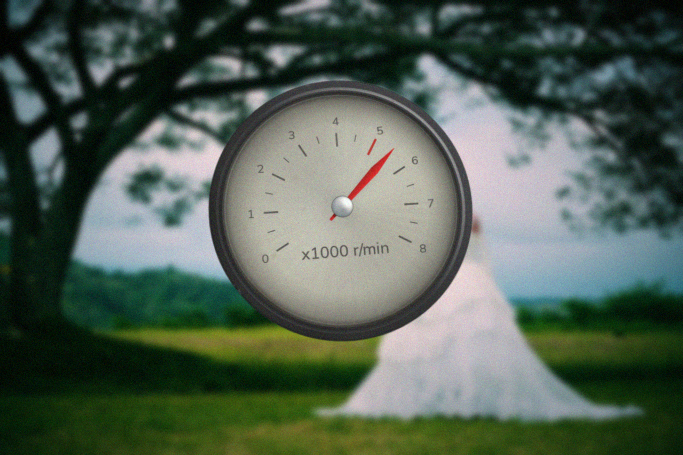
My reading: 5500 rpm
